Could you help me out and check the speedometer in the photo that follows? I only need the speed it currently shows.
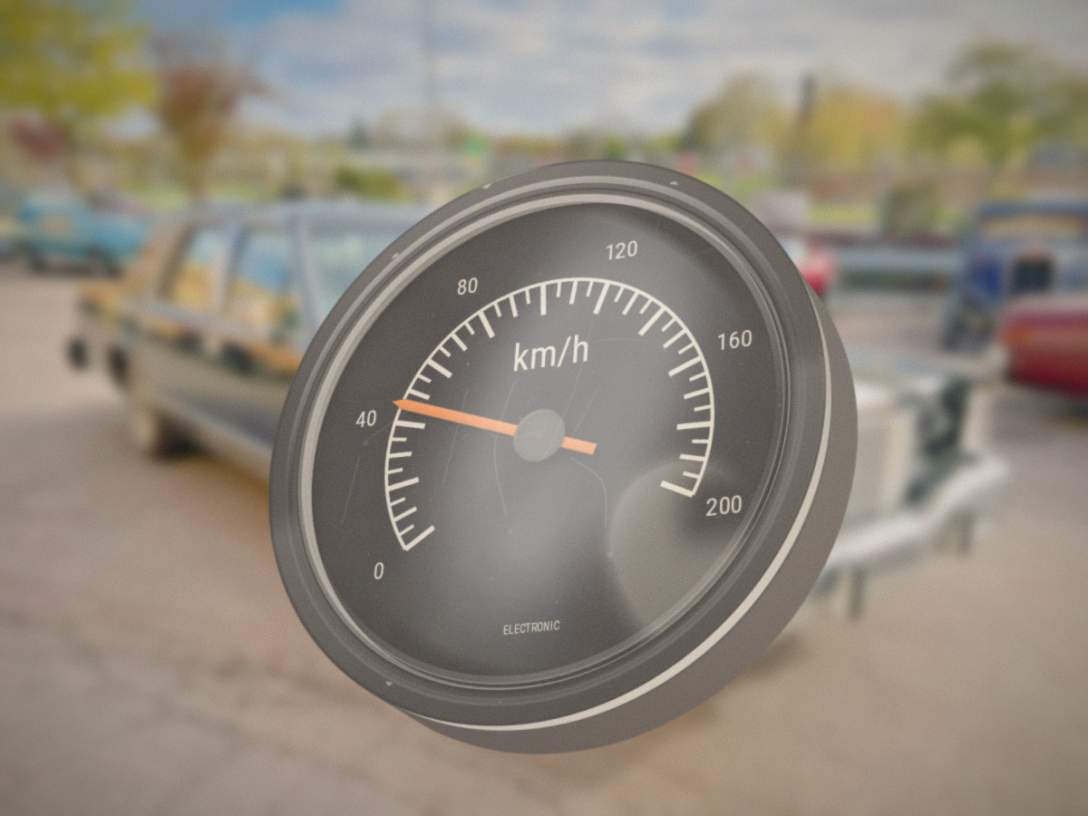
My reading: 45 km/h
